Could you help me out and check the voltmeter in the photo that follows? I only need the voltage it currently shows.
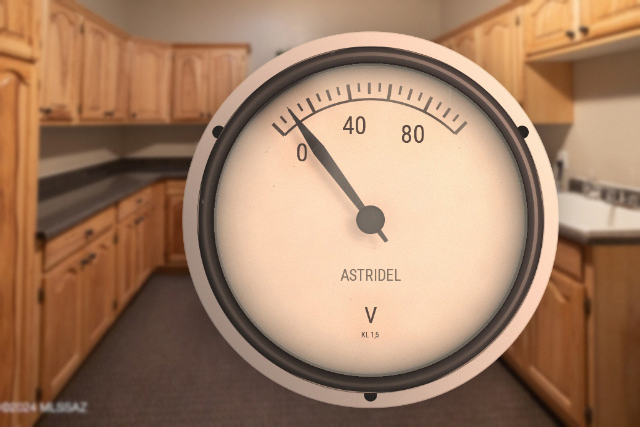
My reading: 10 V
